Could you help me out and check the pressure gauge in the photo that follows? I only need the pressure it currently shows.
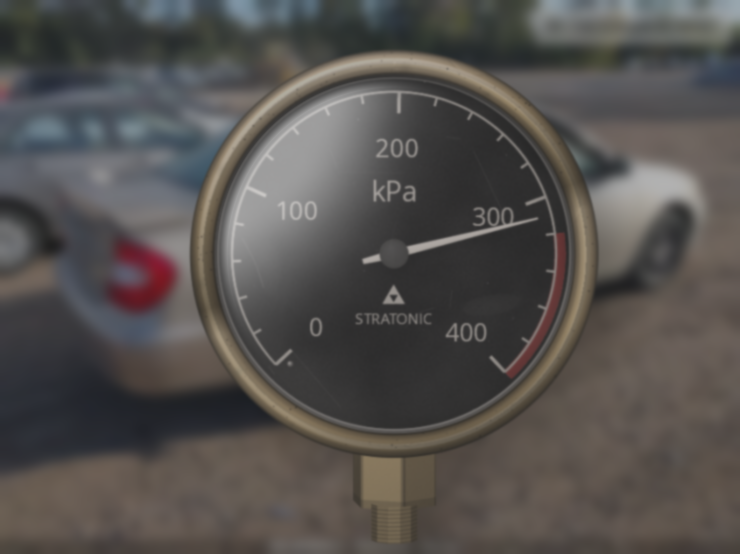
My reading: 310 kPa
